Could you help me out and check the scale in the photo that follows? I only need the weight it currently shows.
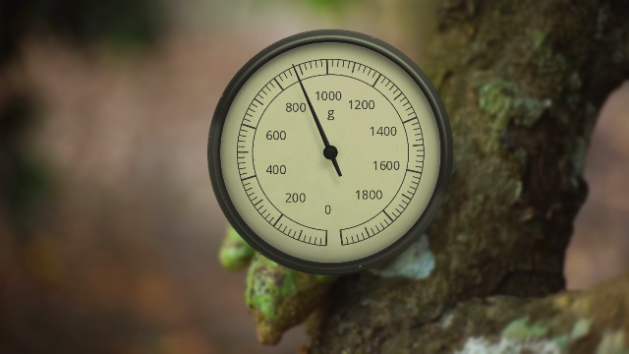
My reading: 880 g
